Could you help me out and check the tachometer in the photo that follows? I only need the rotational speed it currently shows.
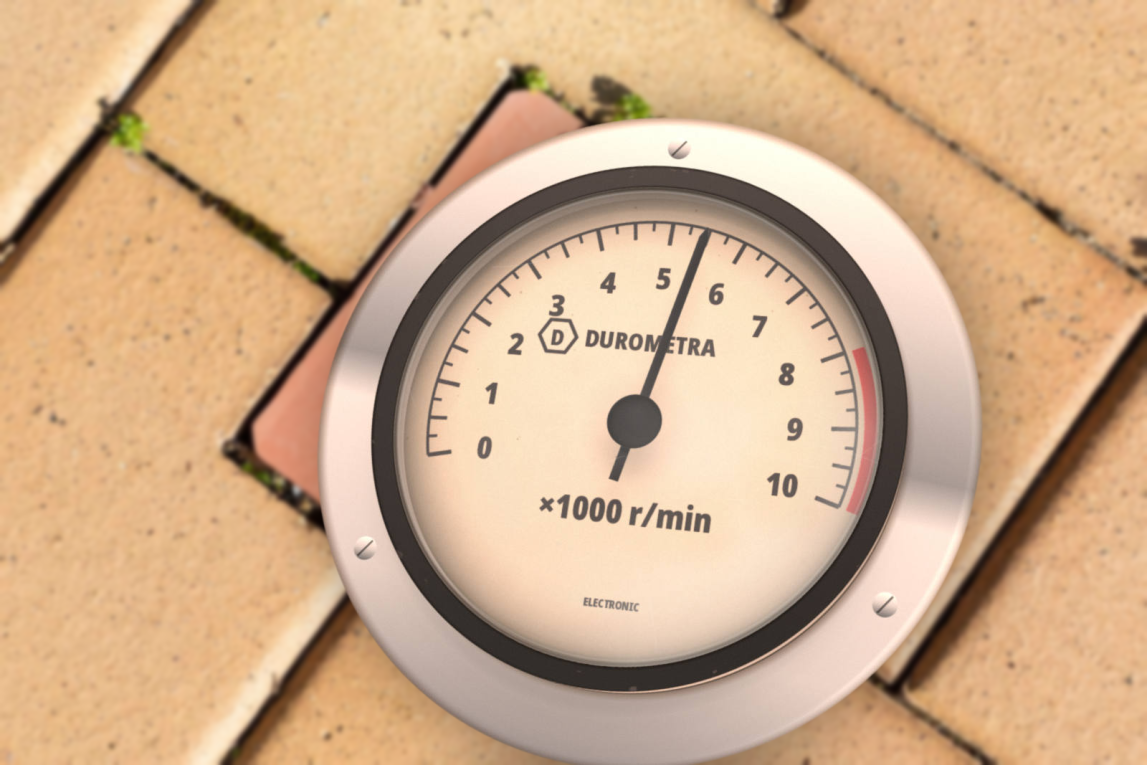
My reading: 5500 rpm
